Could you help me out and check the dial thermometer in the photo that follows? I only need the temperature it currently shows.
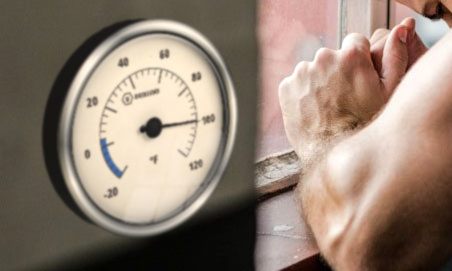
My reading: 100 °F
